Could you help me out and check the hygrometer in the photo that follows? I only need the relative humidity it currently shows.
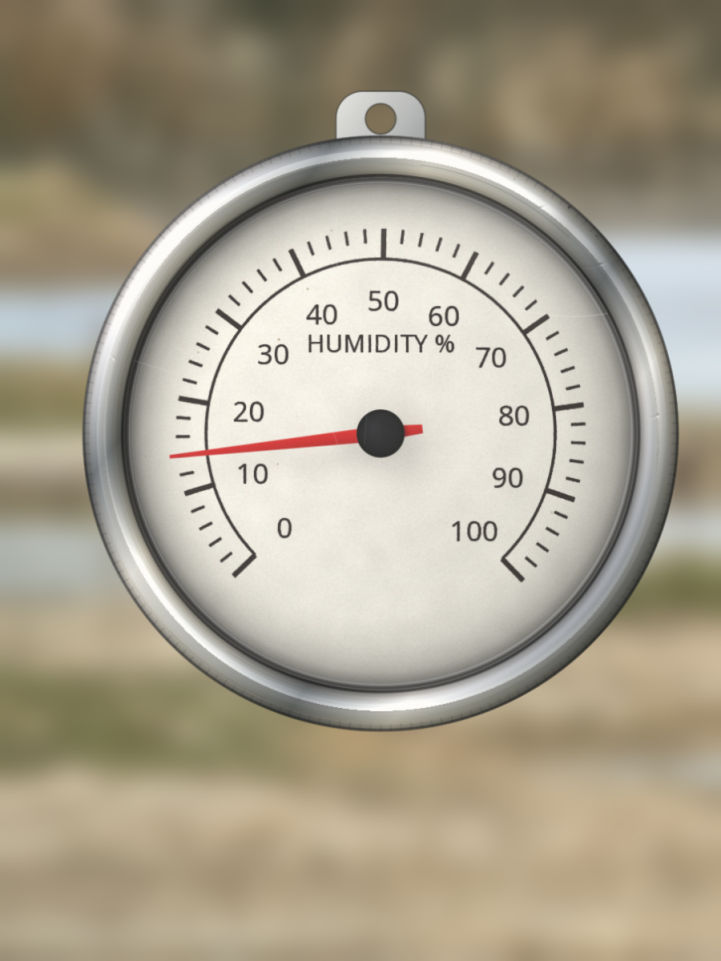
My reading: 14 %
